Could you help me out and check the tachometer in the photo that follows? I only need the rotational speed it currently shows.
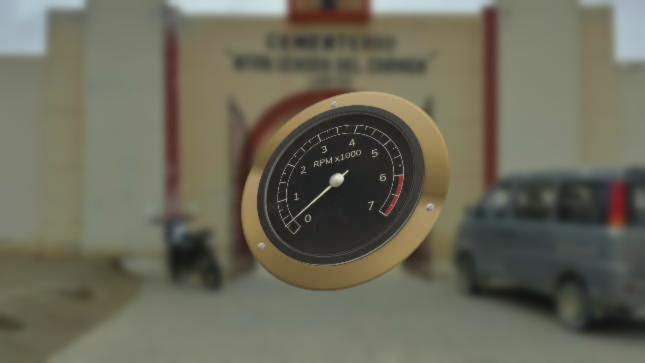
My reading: 250 rpm
